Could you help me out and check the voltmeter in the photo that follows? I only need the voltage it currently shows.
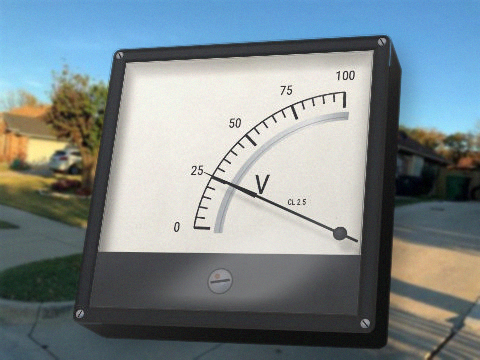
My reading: 25 V
